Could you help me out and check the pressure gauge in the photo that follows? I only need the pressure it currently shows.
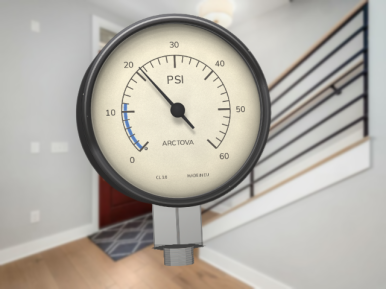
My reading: 21 psi
